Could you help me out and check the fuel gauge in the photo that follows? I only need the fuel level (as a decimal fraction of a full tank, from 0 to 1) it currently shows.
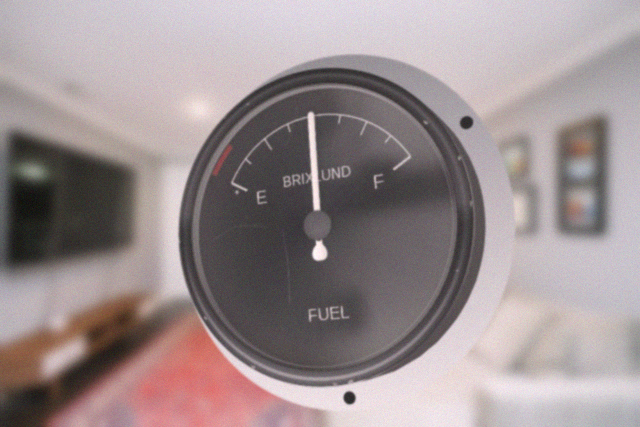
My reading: 0.5
